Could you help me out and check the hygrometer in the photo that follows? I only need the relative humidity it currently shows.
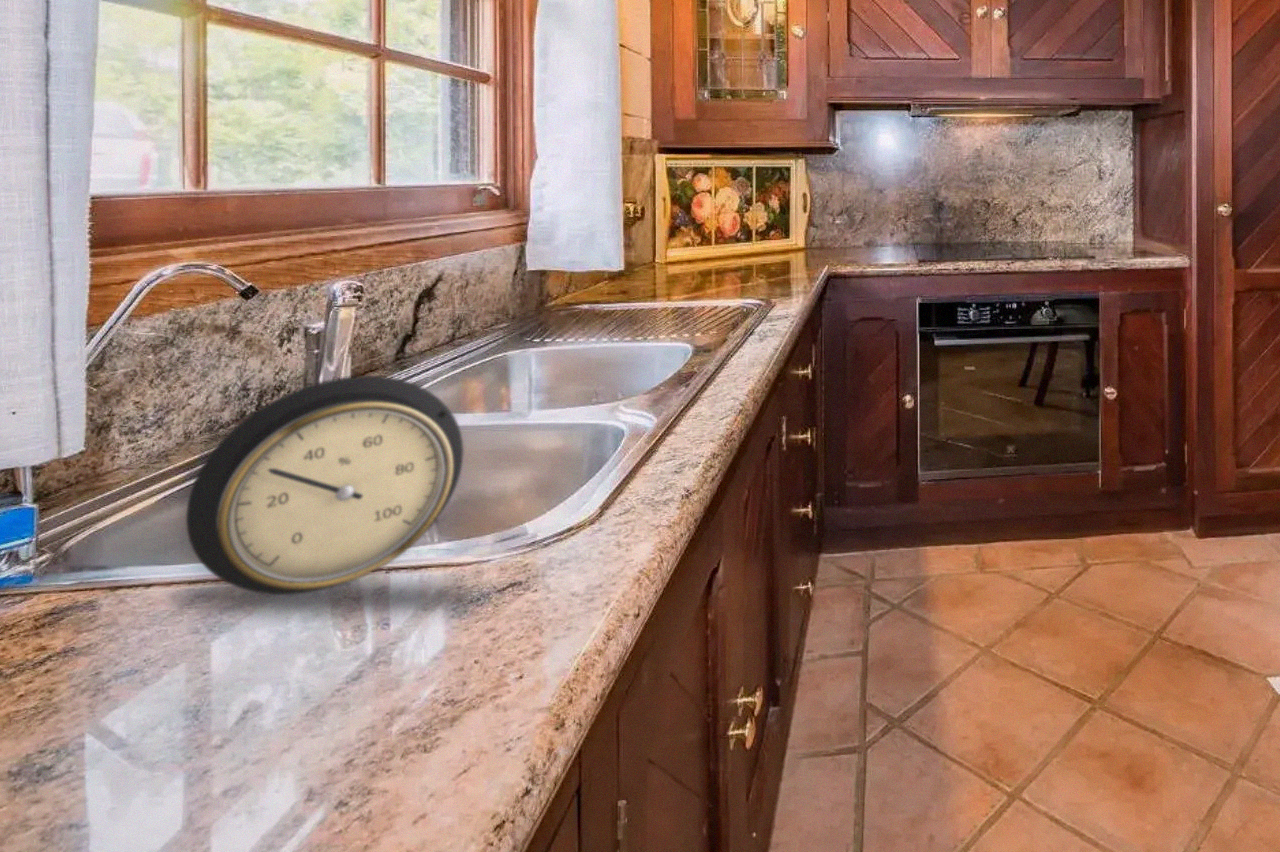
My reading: 30 %
